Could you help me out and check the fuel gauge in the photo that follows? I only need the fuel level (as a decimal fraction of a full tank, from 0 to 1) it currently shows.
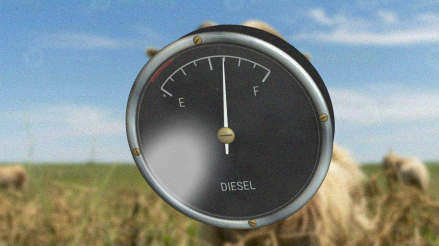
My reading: 0.625
